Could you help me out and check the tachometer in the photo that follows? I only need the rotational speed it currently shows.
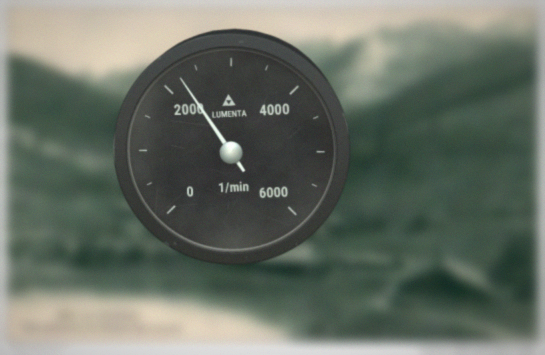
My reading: 2250 rpm
